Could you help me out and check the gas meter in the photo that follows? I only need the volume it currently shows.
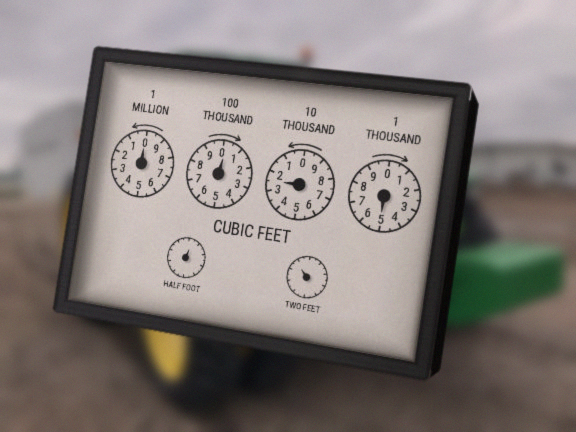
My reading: 2500 ft³
